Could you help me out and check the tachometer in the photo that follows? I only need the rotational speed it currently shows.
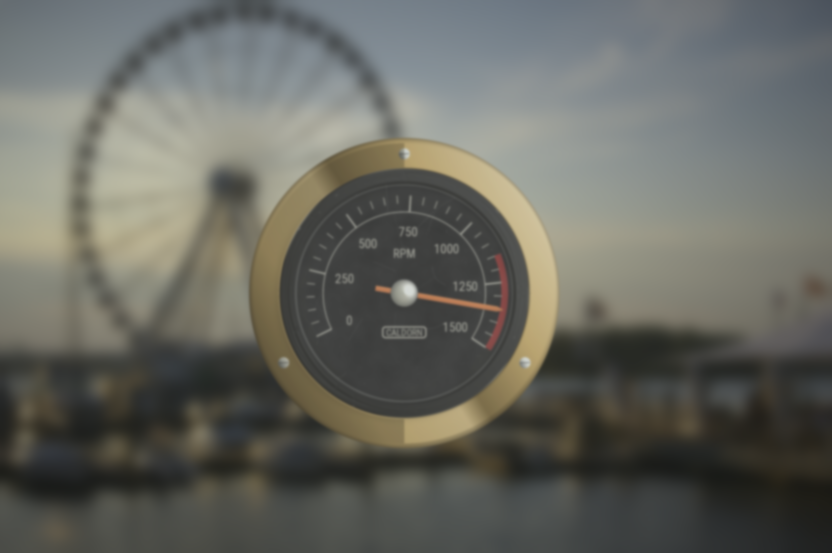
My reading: 1350 rpm
